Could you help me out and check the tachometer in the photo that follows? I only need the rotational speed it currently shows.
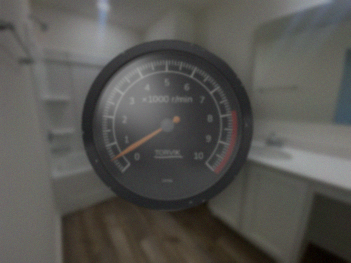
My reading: 500 rpm
